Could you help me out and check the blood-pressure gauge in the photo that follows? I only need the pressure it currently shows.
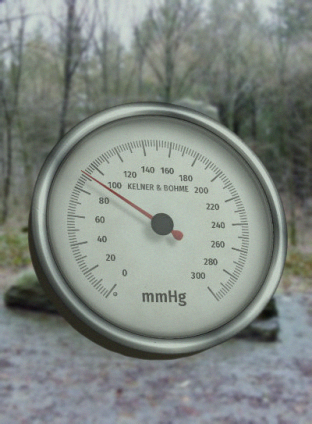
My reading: 90 mmHg
